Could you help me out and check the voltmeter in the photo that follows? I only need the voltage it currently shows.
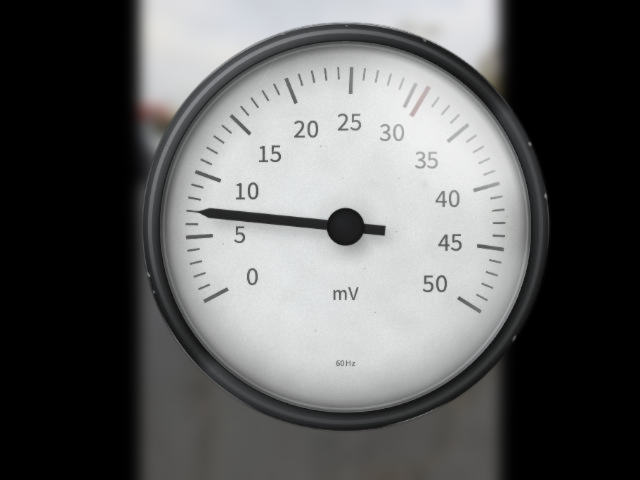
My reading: 7 mV
